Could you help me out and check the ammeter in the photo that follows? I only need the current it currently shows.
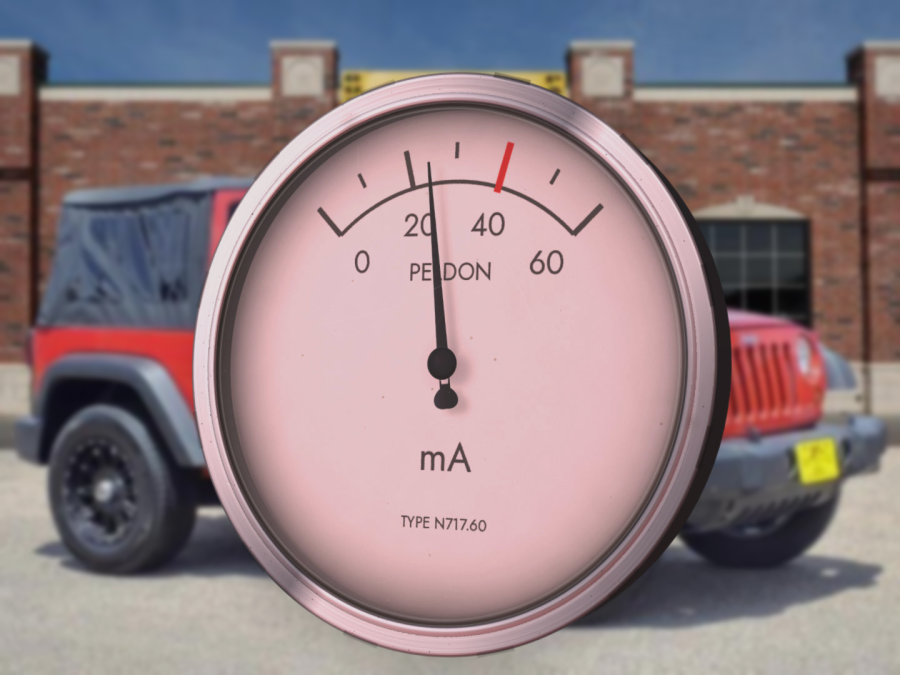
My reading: 25 mA
